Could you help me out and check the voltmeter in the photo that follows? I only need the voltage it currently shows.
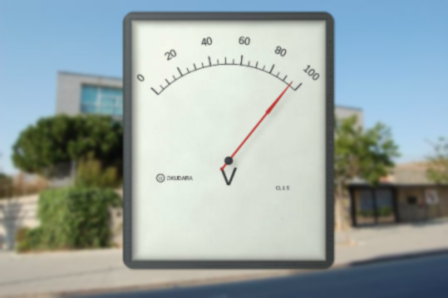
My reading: 95 V
